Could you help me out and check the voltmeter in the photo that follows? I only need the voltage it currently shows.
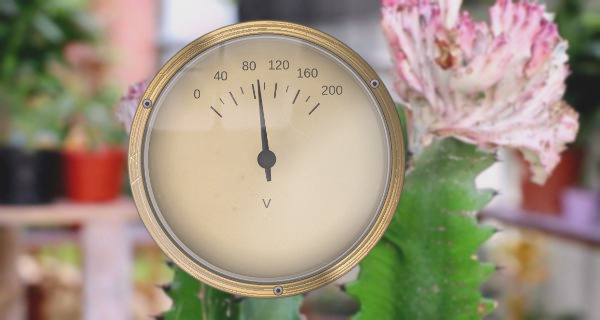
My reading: 90 V
